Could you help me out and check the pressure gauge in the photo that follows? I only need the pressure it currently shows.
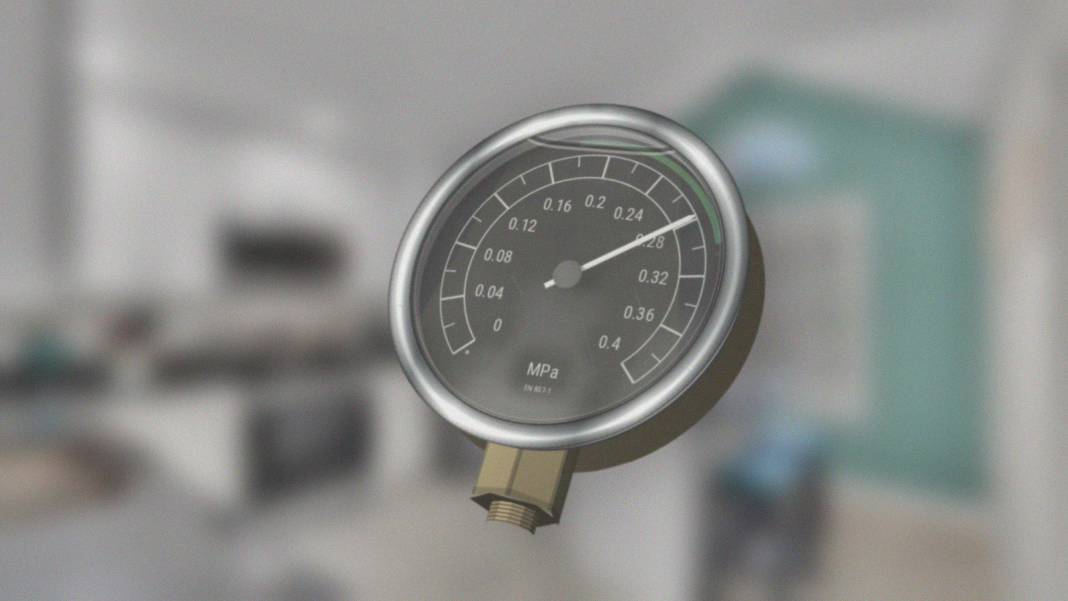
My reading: 0.28 MPa
